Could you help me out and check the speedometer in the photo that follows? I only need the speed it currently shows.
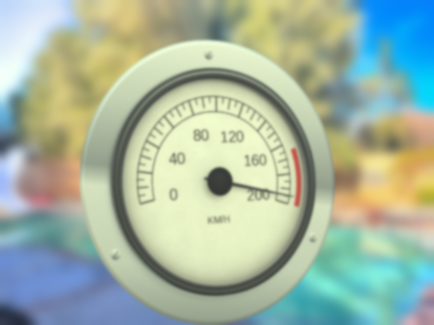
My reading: 195 km/h
